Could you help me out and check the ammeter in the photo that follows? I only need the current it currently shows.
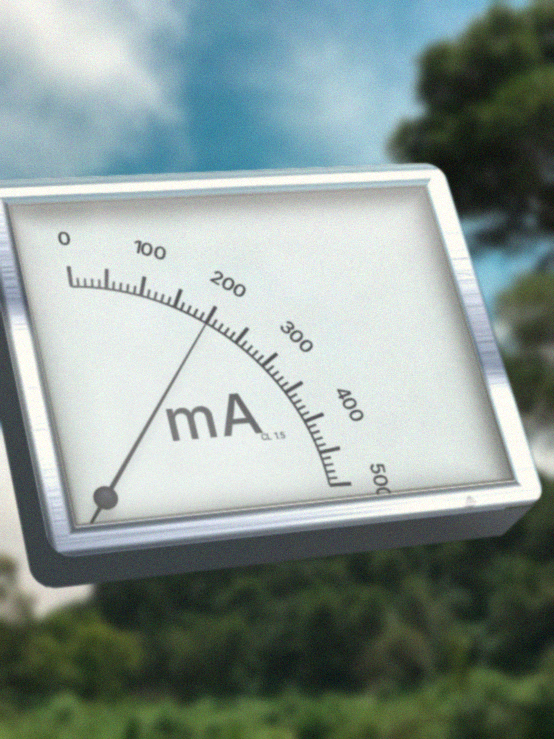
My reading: 200 mA
